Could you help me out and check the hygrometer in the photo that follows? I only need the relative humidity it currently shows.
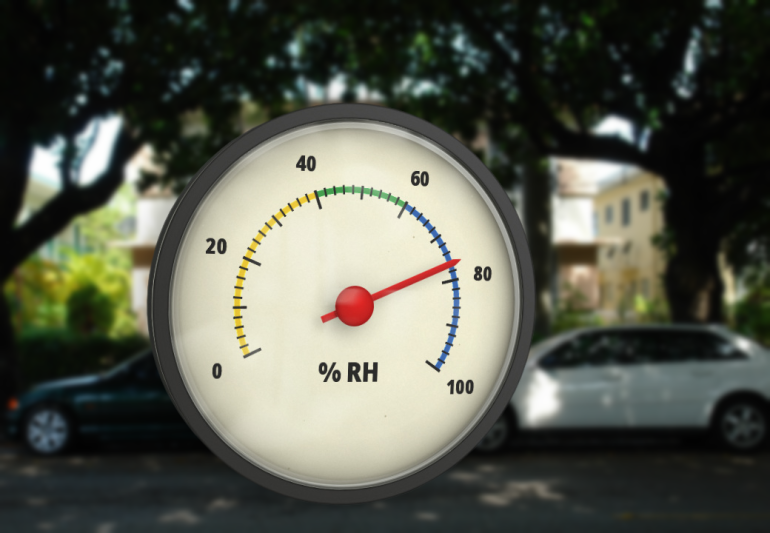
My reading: 76 %
